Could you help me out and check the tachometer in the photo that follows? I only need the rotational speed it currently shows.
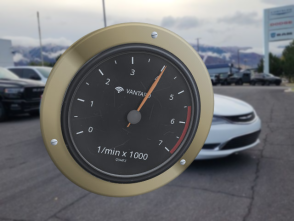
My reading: 4000 rpm
